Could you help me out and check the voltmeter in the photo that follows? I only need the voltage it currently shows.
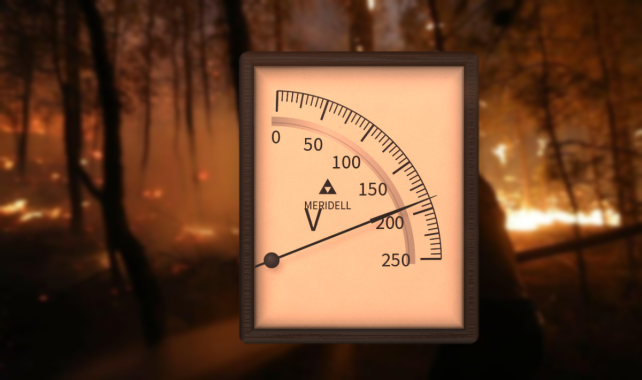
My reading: 190 V
